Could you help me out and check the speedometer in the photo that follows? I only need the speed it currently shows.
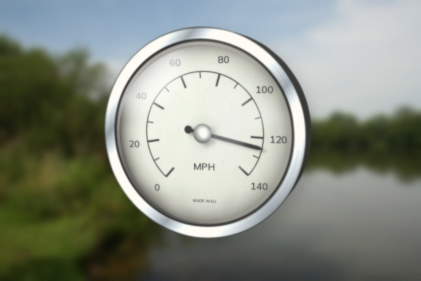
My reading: 125 mph
